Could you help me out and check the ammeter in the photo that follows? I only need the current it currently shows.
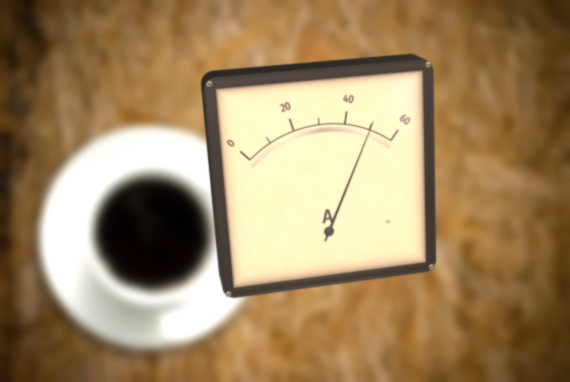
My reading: 50 A
